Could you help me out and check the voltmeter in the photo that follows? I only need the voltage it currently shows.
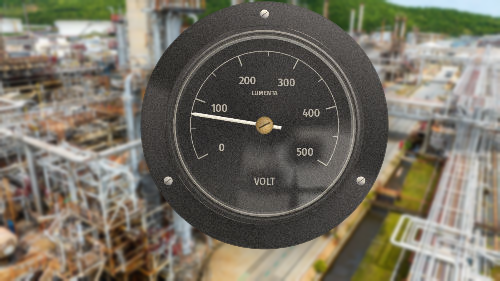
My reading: 75 V
